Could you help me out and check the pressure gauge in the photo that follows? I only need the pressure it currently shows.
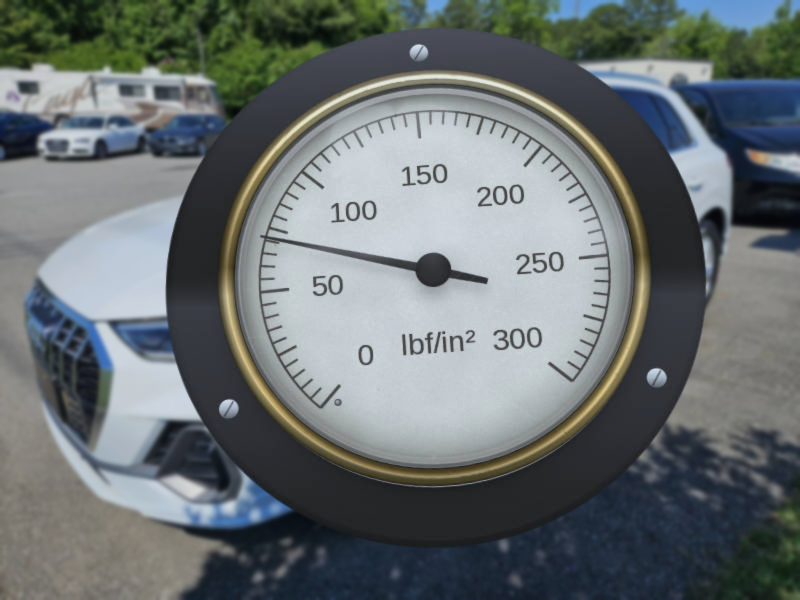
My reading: 70 psi
